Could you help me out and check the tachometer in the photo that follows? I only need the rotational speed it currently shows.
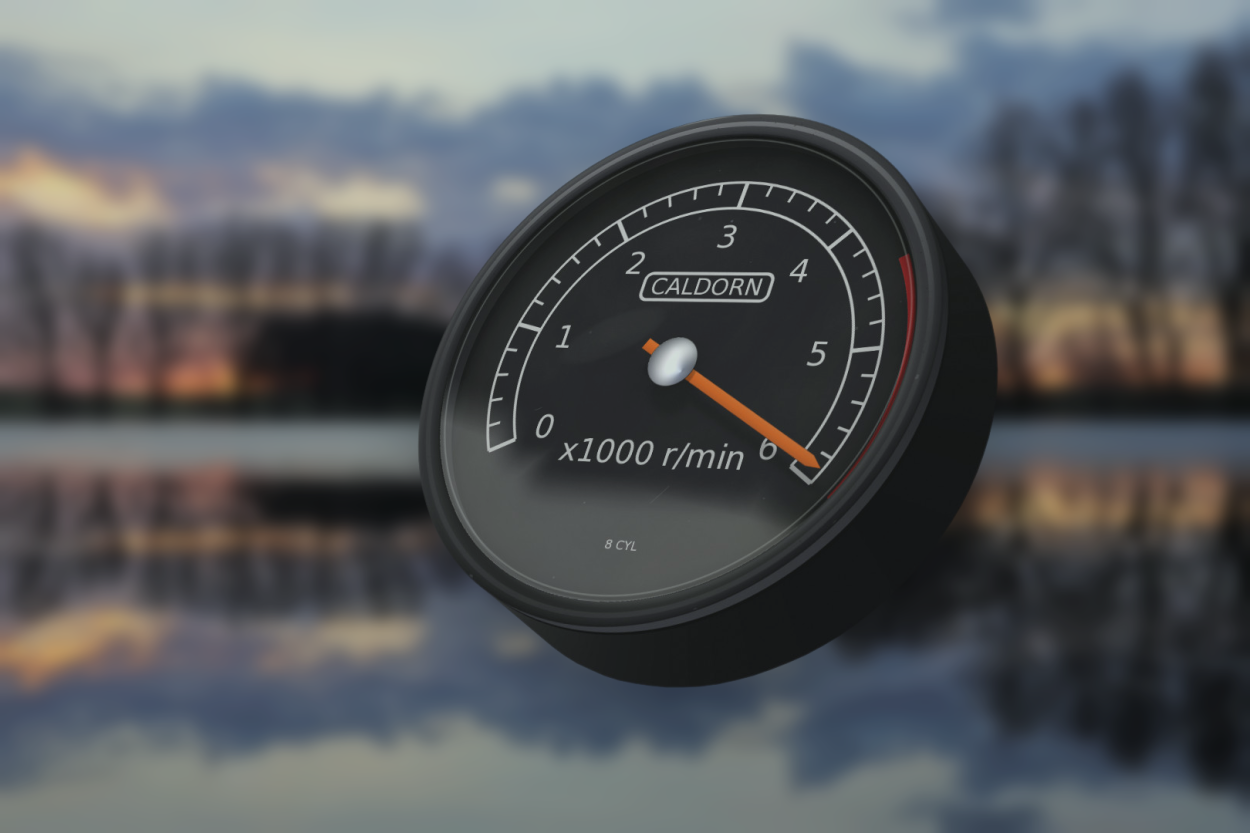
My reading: 5900 rpm
